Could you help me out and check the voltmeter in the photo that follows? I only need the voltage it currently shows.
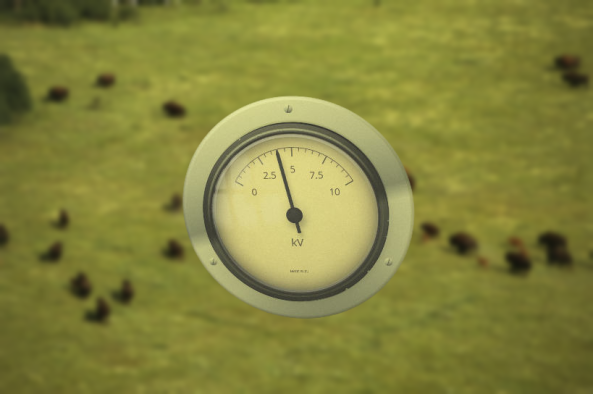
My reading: 4 kV
